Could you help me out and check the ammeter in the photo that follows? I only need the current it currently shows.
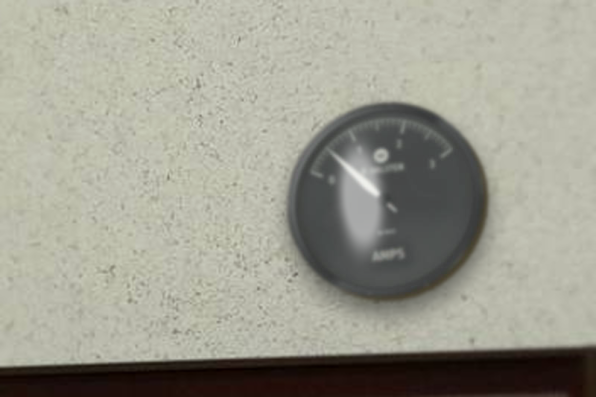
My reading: 0.5 A
